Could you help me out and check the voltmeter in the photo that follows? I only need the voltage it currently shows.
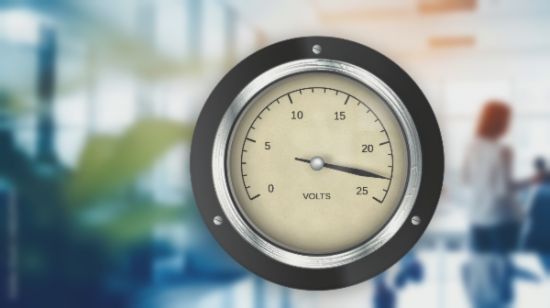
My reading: 23 V
